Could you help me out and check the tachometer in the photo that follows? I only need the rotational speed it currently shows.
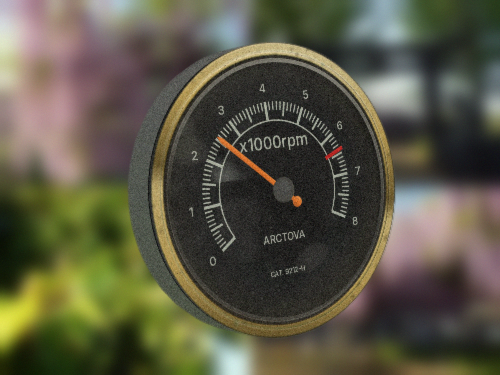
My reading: 2500 rpm
